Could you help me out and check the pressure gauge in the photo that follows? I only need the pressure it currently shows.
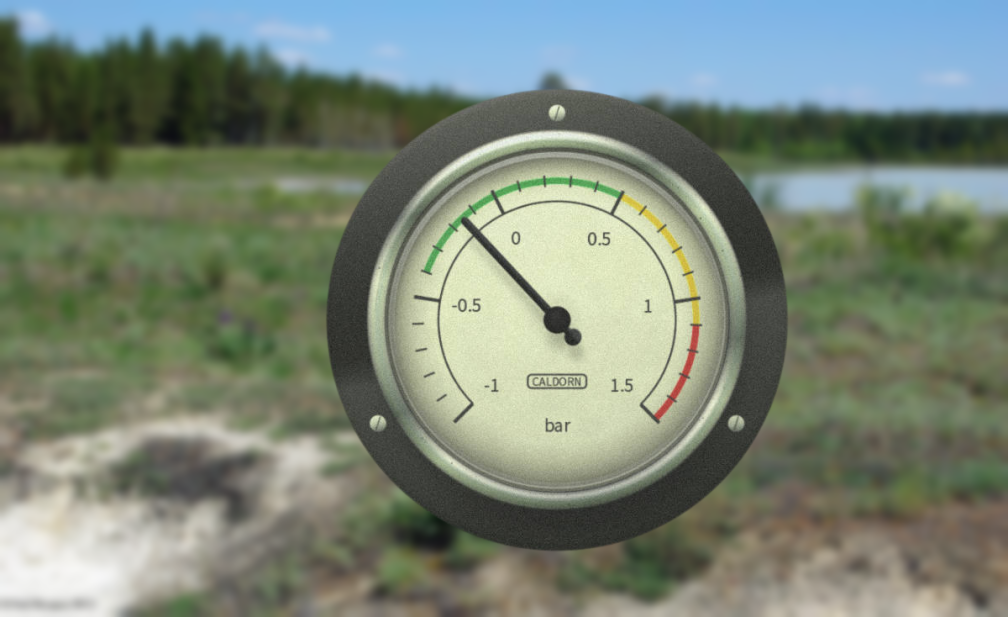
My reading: -0.15 bar
